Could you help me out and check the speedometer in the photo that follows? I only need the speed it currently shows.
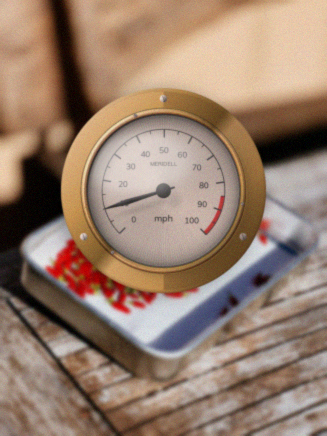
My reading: 10 mph
